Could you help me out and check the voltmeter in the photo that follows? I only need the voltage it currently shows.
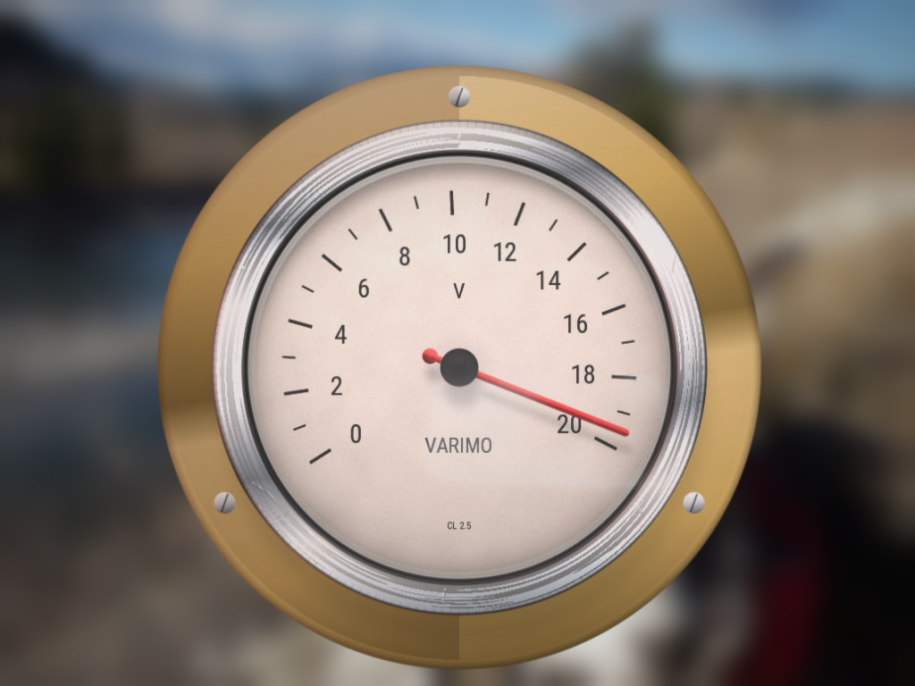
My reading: 19.5 V
